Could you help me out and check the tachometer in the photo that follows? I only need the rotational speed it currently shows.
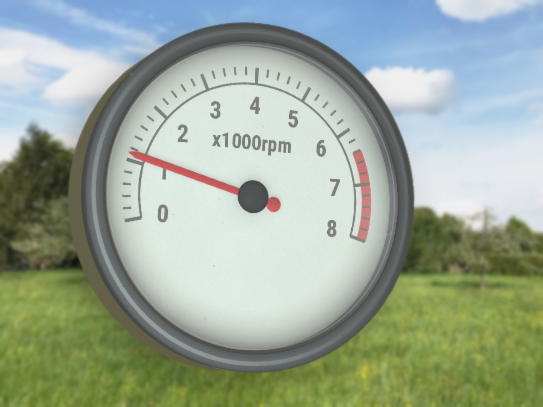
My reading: 1100 rpm
